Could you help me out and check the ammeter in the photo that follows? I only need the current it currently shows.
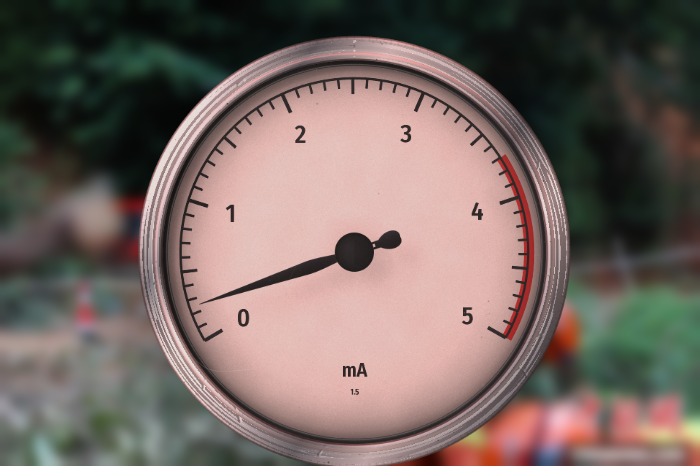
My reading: 0.25 mA
